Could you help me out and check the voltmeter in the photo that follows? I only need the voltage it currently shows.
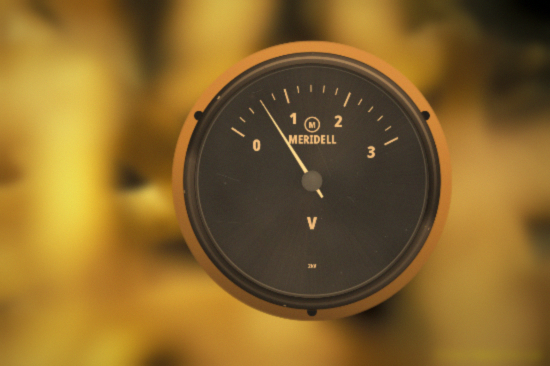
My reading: 0.6 V
